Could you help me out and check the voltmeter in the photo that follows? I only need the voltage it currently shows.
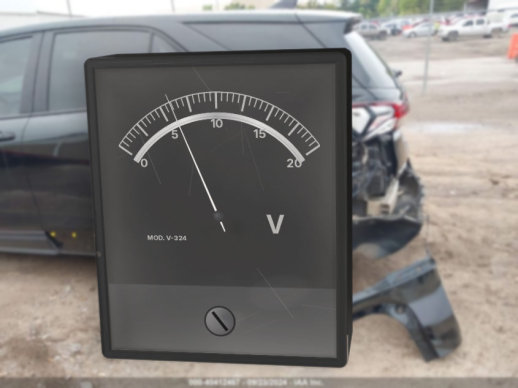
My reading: 6 V
